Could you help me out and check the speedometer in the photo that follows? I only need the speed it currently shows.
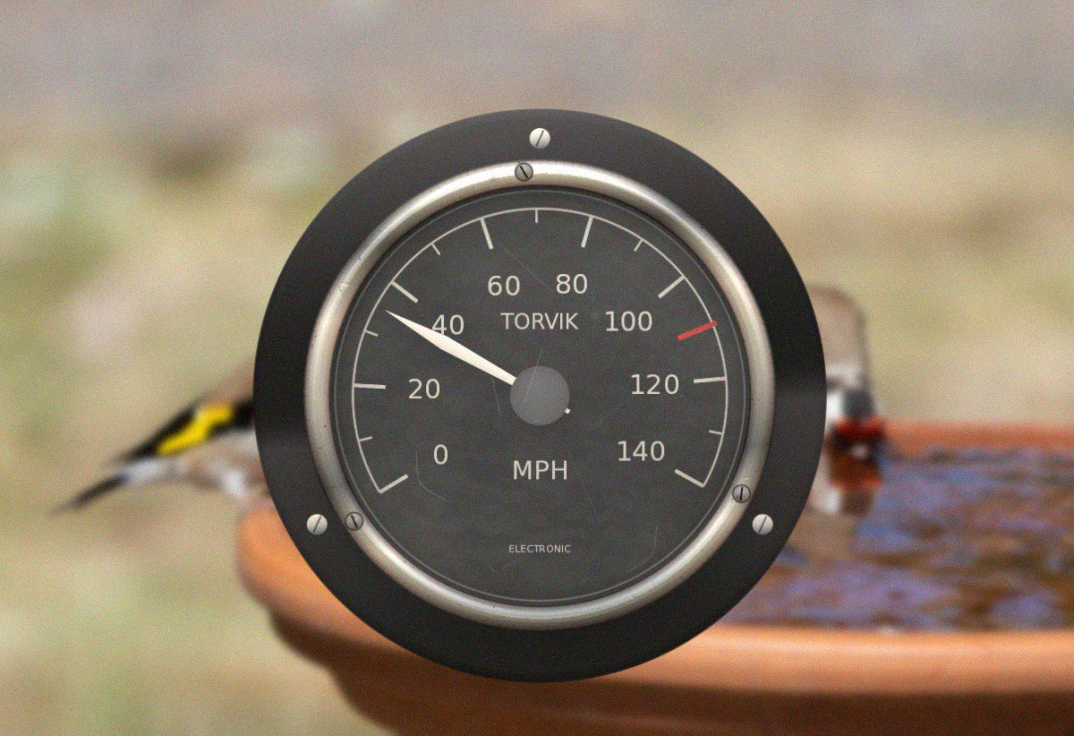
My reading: 35 mph
